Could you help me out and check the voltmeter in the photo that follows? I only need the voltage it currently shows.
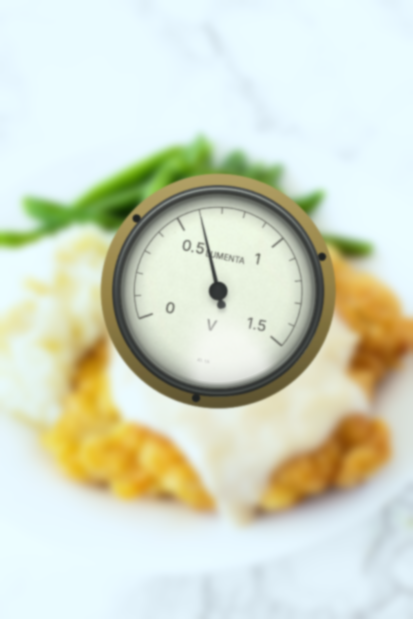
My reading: 0.6 V
